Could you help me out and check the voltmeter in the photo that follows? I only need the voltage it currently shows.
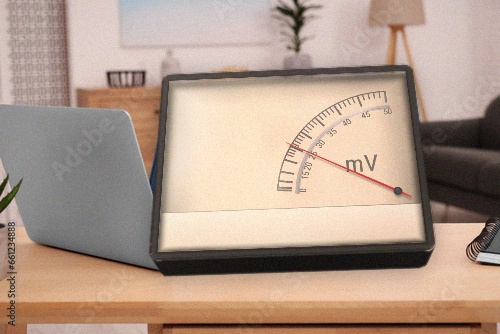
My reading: 25 mV
